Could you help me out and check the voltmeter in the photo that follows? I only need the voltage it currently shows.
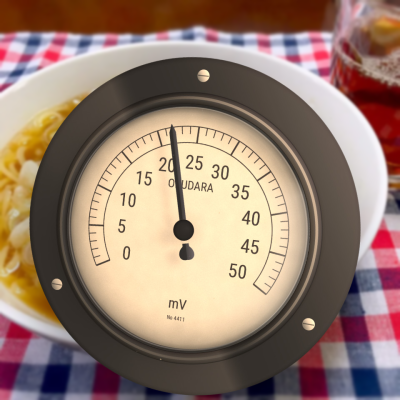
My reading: 22 mV
